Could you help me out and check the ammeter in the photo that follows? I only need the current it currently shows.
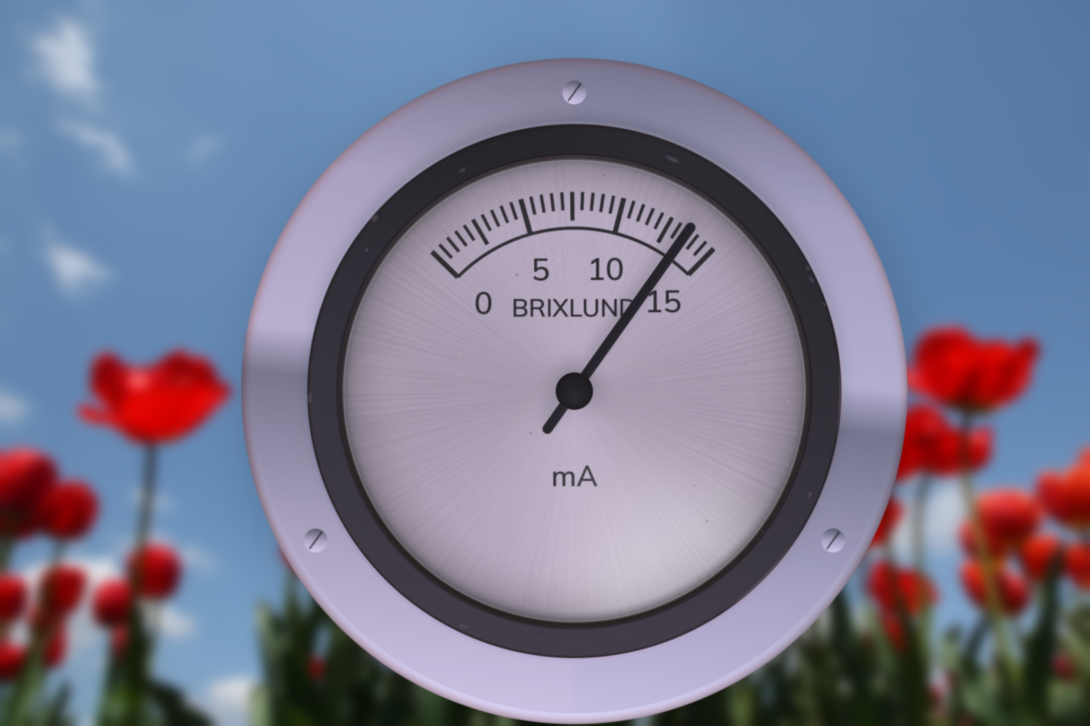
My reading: 13.5 mA
